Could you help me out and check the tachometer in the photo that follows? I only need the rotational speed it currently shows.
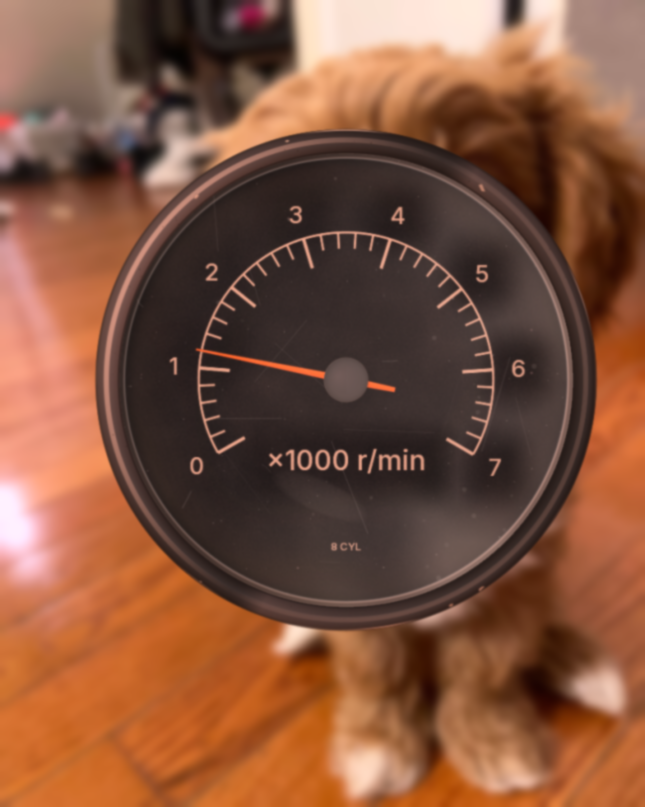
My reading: 1200 rpm
